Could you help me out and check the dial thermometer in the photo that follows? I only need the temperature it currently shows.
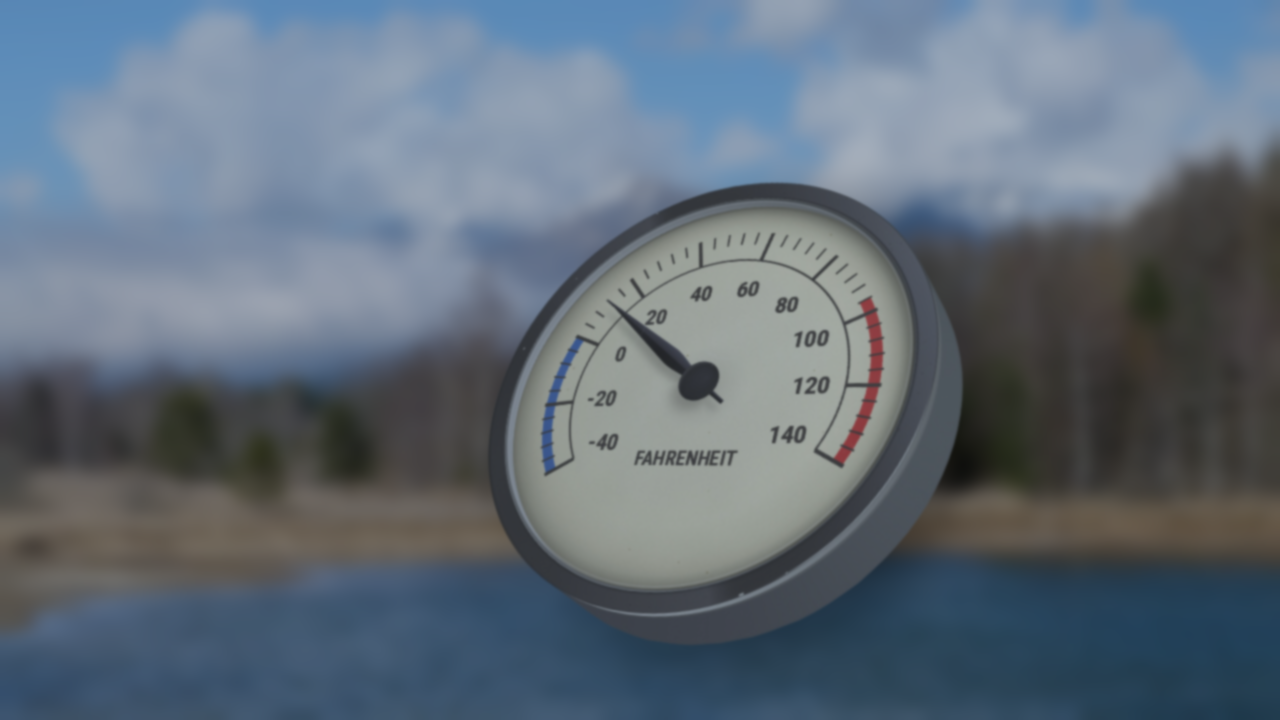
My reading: 12 °F
